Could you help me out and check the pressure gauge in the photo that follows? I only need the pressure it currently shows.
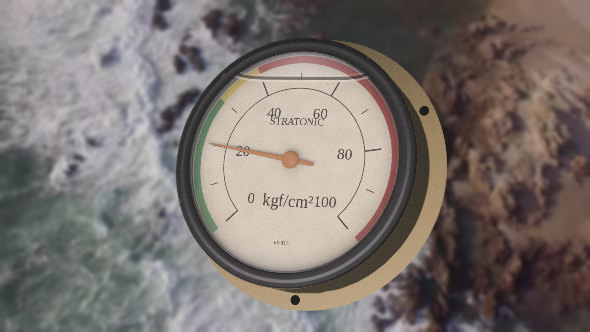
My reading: 20 kg/cm²
